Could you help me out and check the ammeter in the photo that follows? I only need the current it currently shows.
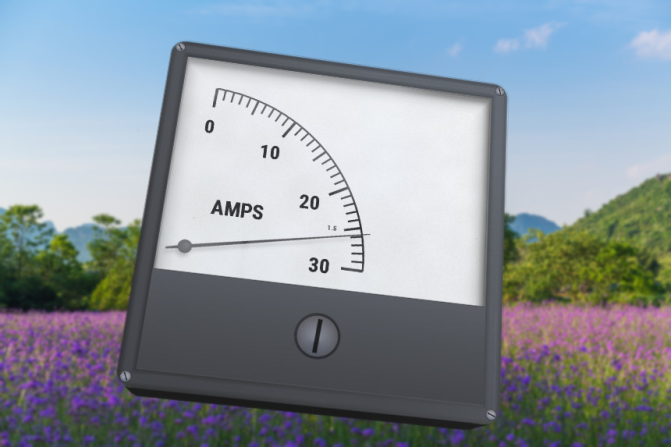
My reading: 26 A
